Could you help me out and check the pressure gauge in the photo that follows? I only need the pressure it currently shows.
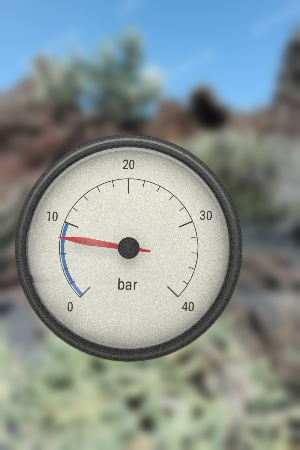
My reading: 8 bar
